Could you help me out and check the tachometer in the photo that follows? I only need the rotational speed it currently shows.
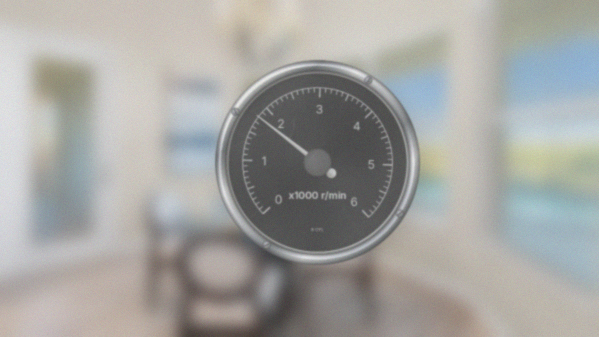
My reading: 1800 rpm
